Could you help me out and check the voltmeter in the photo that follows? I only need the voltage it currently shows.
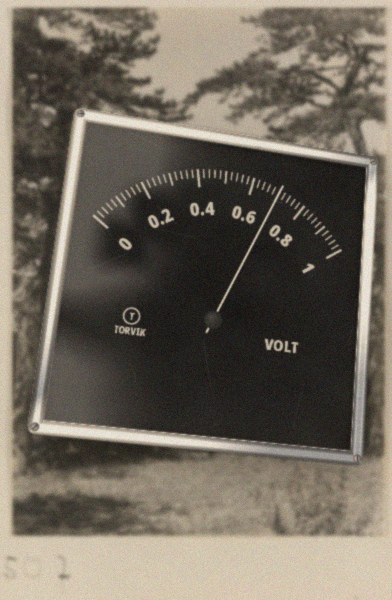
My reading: 0.7 V
